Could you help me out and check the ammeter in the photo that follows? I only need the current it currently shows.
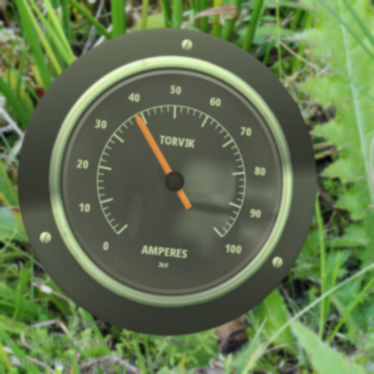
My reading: 38 A
